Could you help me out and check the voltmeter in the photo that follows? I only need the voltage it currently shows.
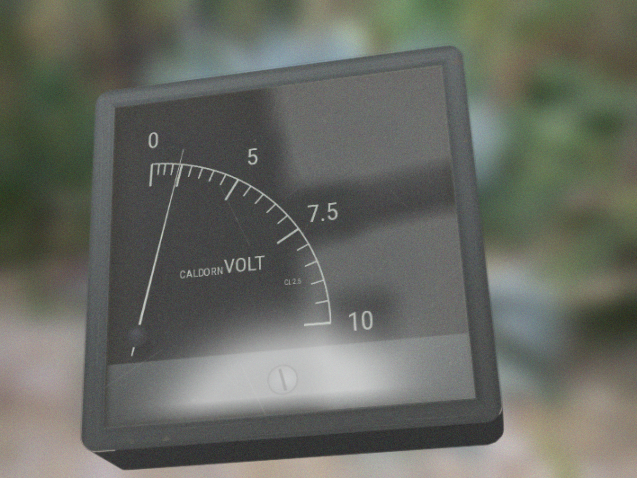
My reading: 2.5 V
